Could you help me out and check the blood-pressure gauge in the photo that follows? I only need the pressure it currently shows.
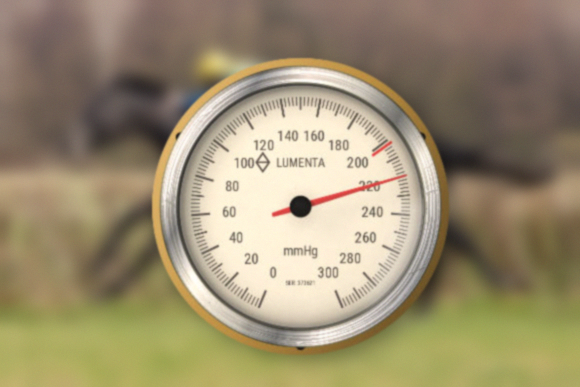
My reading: 220 mmHg
